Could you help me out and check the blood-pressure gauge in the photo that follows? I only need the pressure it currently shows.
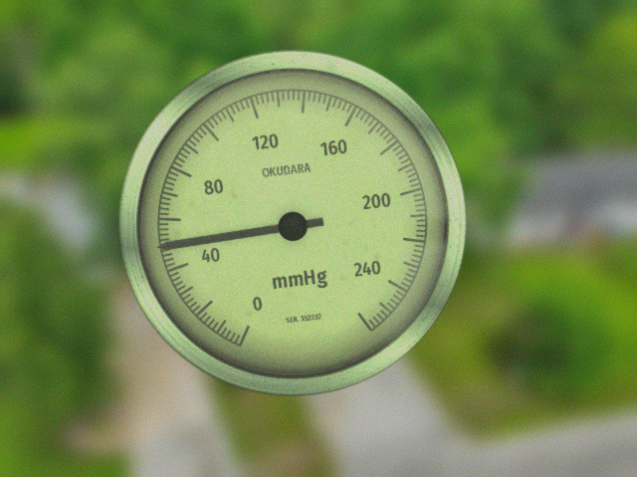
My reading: 50 mmHg
